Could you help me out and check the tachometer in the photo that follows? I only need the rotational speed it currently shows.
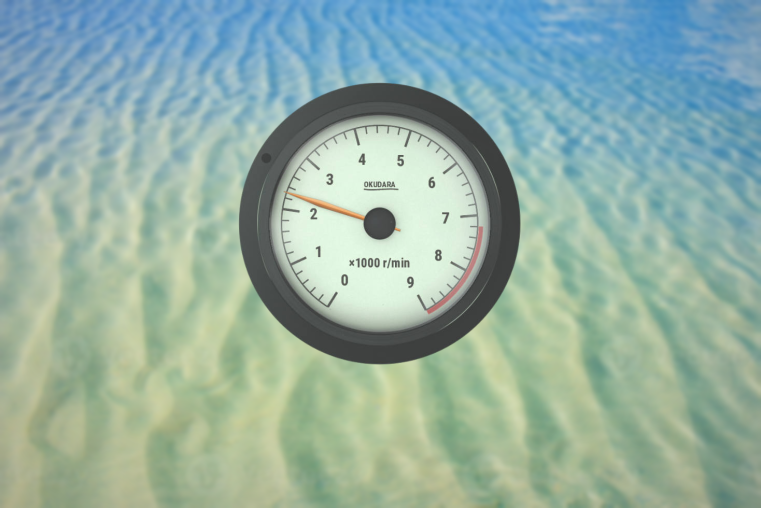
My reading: 2300 rpm
